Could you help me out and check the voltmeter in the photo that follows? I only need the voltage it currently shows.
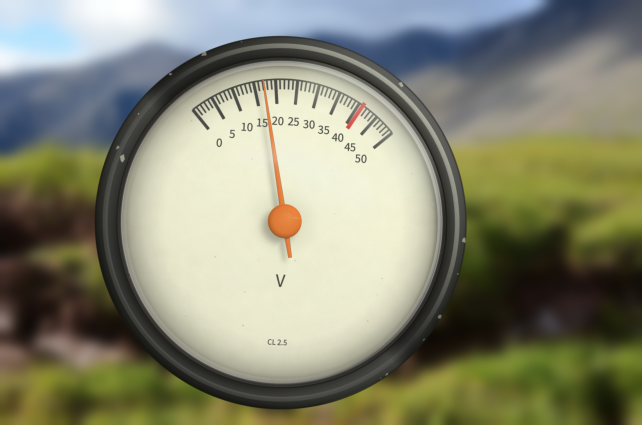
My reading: 17 V
